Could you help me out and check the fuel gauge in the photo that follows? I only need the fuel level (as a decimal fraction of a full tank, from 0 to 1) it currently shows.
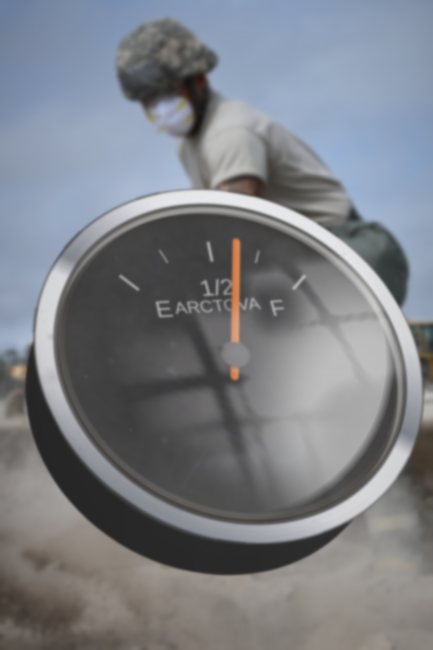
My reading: 0.625
